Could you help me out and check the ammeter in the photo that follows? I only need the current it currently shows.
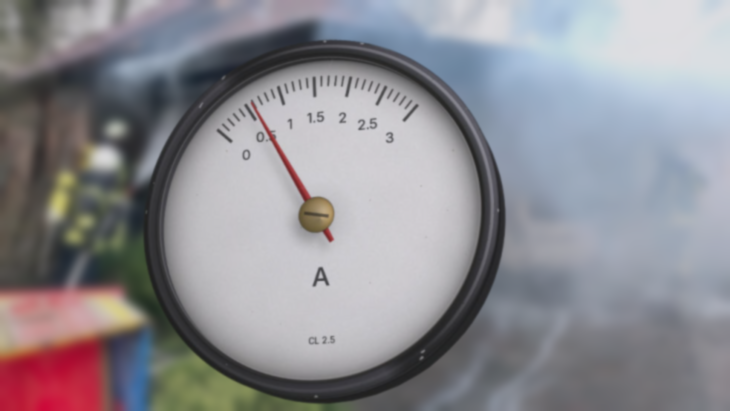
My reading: 0.6 A
